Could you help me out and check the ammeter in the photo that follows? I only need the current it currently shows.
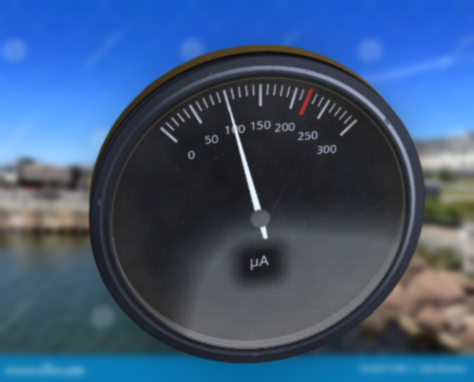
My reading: 100 µA
